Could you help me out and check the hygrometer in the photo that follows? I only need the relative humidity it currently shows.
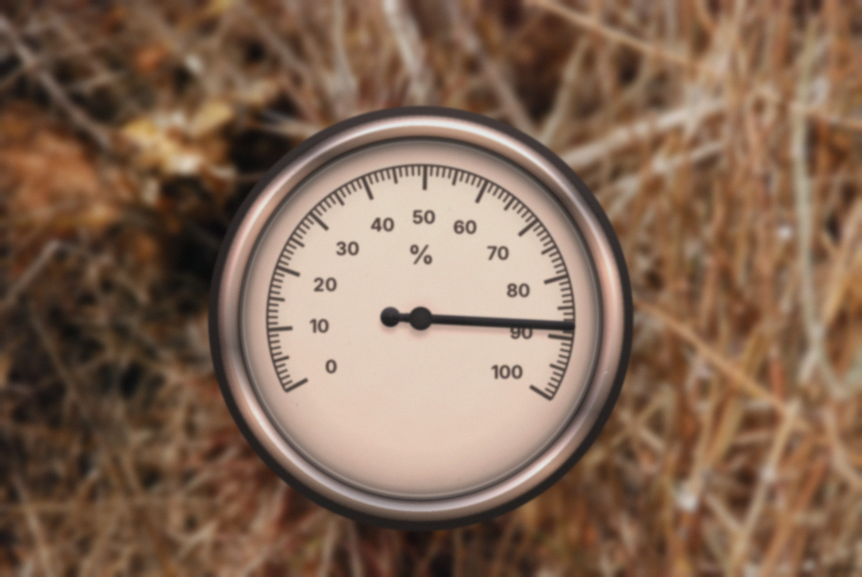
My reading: 88 %
